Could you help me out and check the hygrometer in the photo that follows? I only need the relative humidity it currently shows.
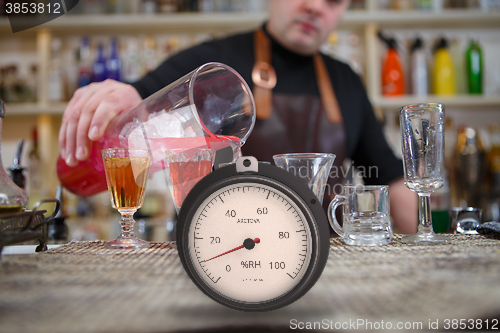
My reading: 10 %
